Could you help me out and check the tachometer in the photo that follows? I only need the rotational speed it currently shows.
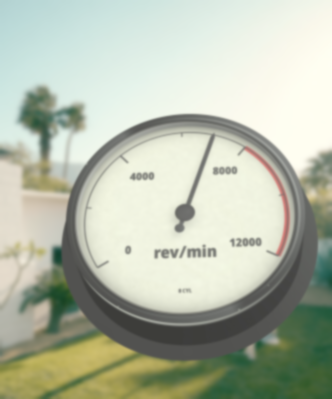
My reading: 7000 rpm
